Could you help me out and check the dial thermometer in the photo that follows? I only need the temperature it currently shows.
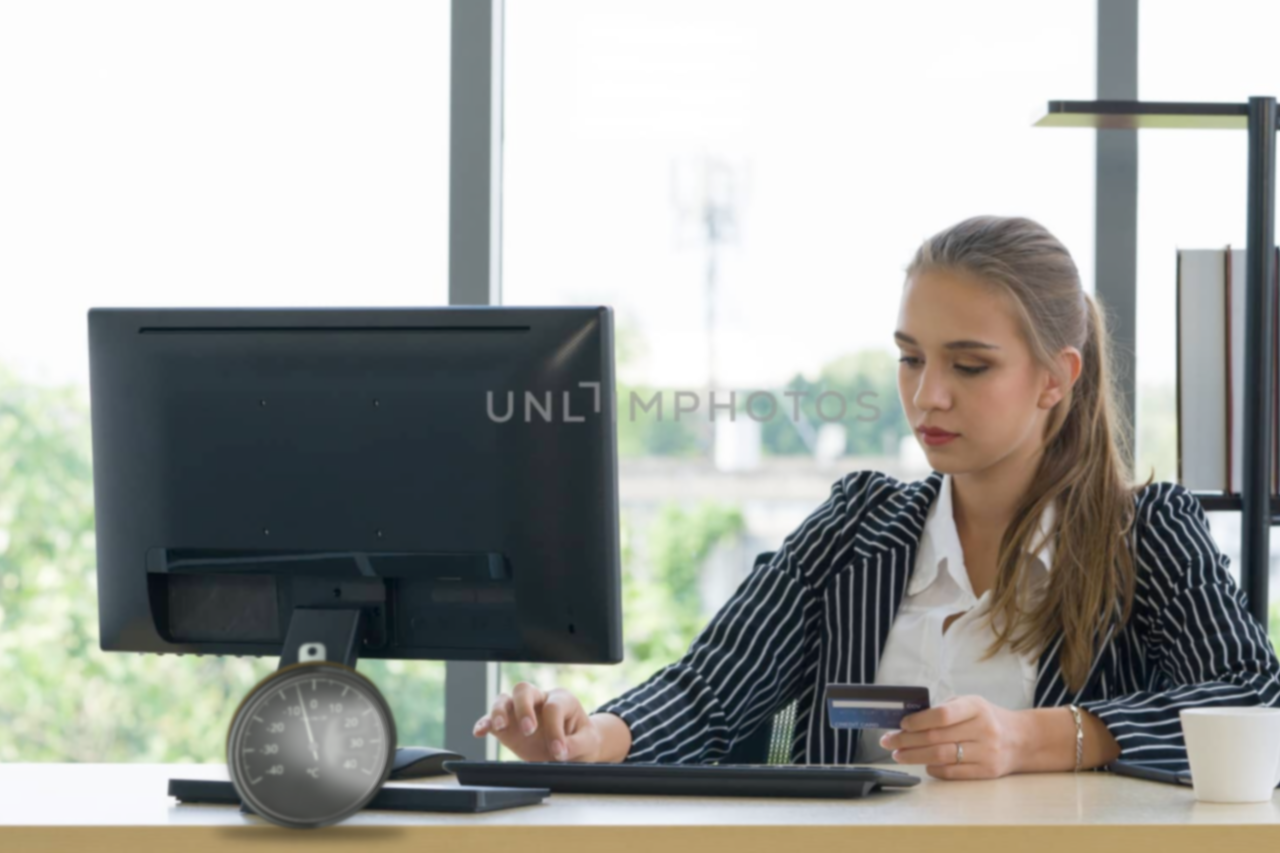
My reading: -5 °C
